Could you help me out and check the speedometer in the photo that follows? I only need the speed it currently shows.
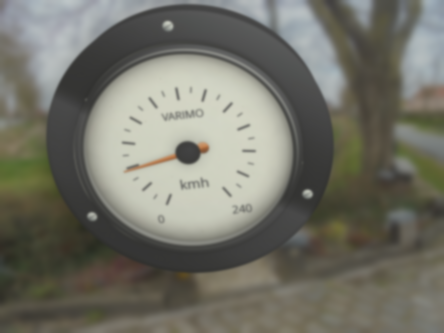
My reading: 40 km/h
